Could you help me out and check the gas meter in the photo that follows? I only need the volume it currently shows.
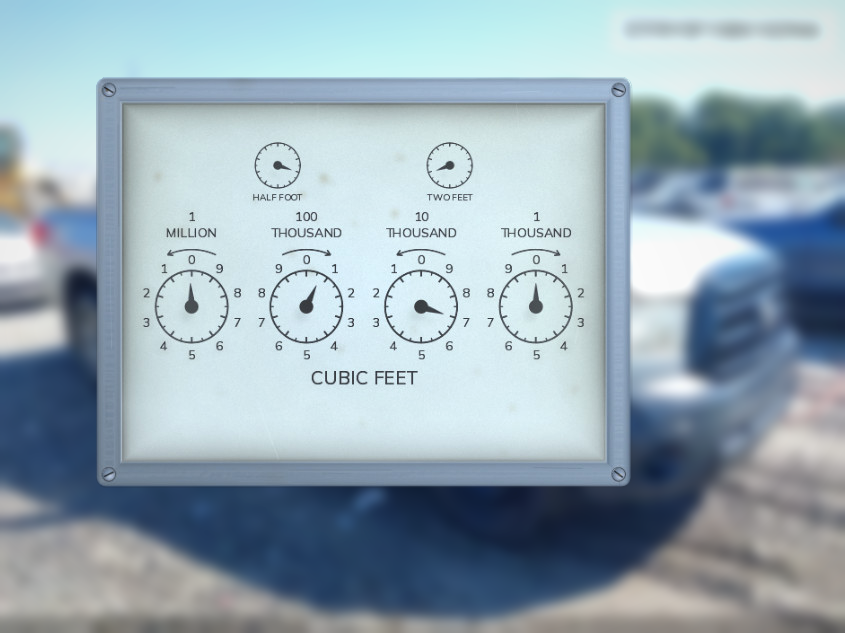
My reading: 7000 ft³
